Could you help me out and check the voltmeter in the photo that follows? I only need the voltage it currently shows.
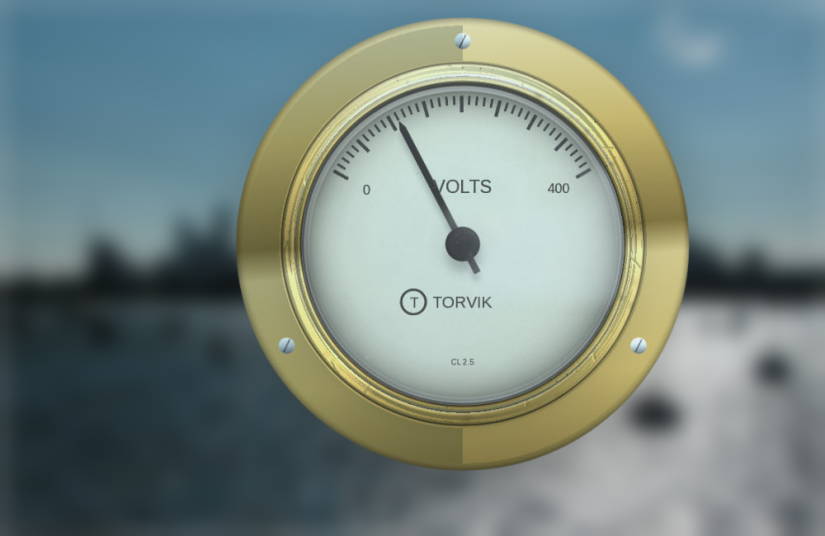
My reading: 110 V
